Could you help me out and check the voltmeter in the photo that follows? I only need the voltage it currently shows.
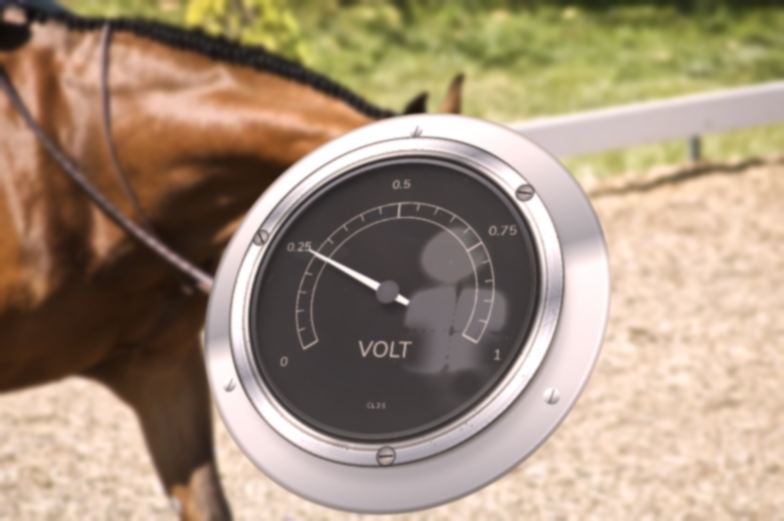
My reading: 0.25 V
